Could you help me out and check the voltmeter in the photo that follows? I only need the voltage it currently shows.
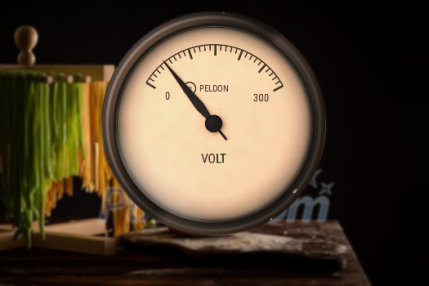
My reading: 50 V
